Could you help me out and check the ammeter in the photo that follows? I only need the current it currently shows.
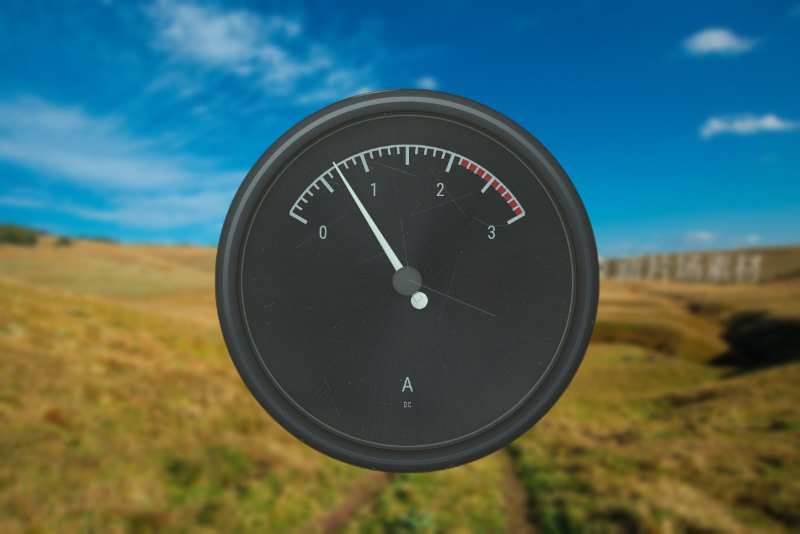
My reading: 0.7 A
